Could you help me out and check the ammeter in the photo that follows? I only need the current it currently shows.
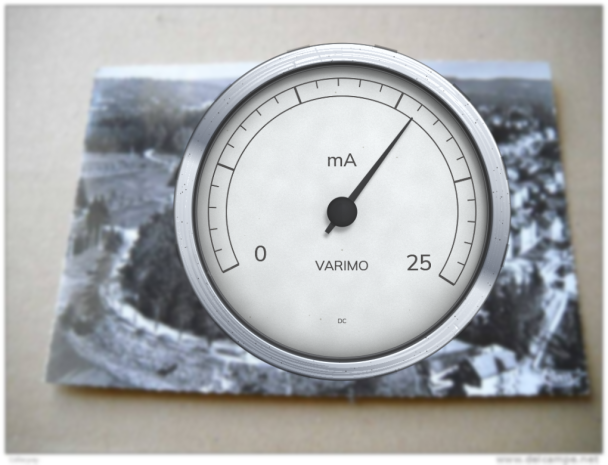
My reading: 16 mA
